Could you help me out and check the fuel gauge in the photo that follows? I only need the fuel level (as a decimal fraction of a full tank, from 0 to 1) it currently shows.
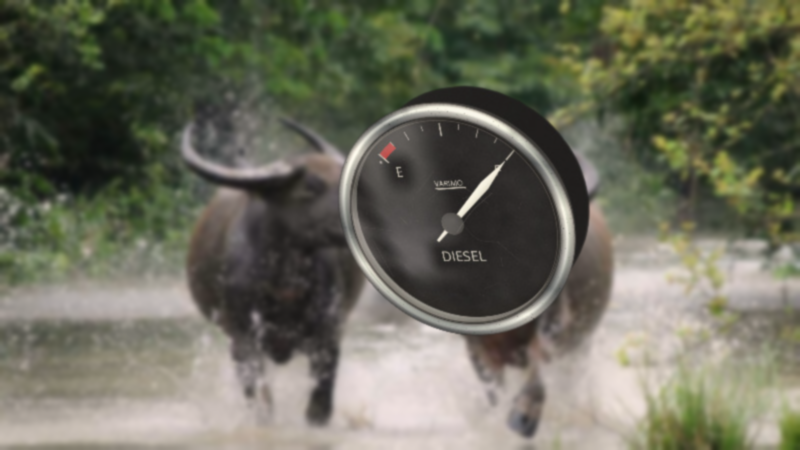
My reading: 1
